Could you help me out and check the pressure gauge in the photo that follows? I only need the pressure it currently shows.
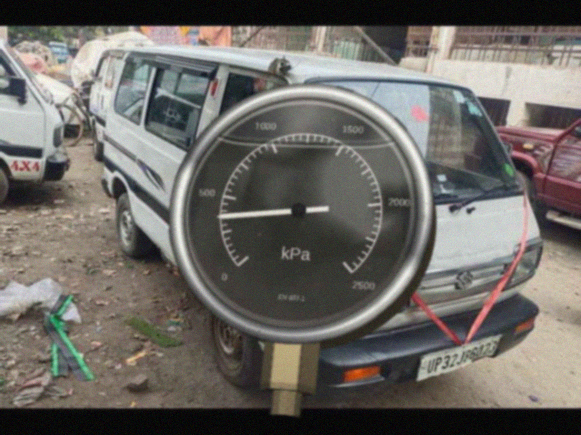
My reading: 350 kPa
